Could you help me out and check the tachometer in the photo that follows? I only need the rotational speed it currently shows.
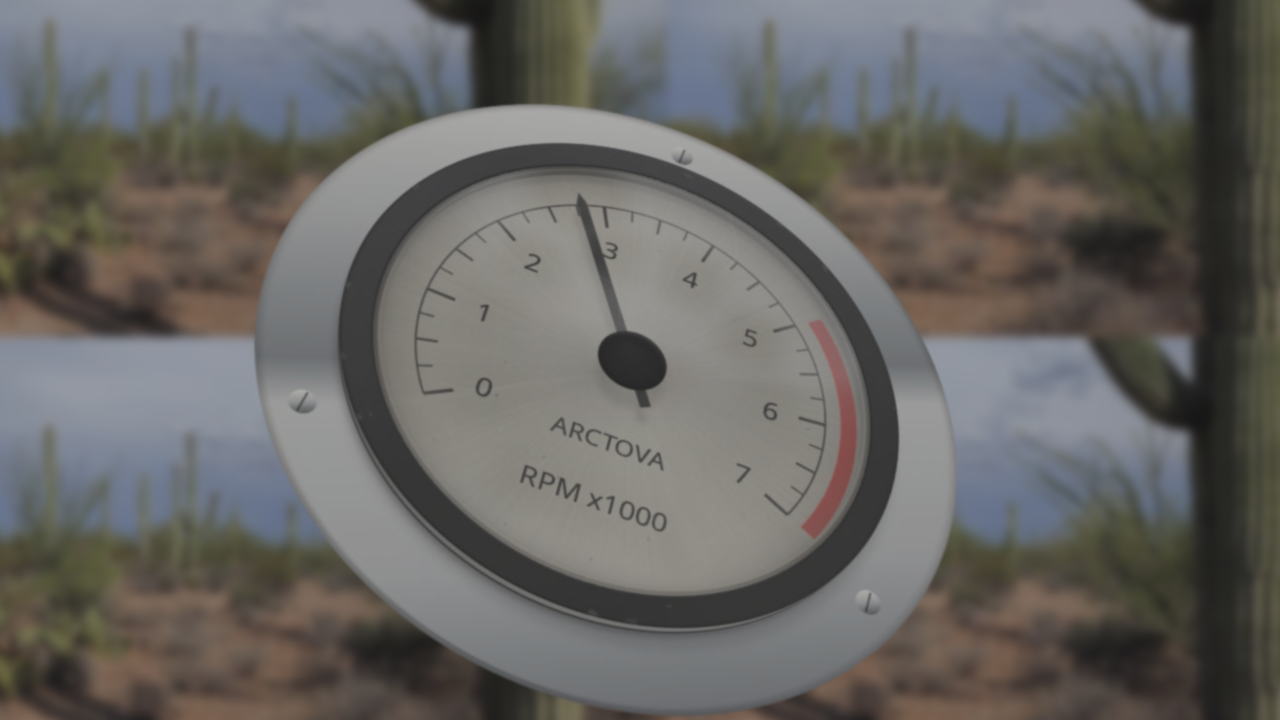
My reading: 2750 rpm
